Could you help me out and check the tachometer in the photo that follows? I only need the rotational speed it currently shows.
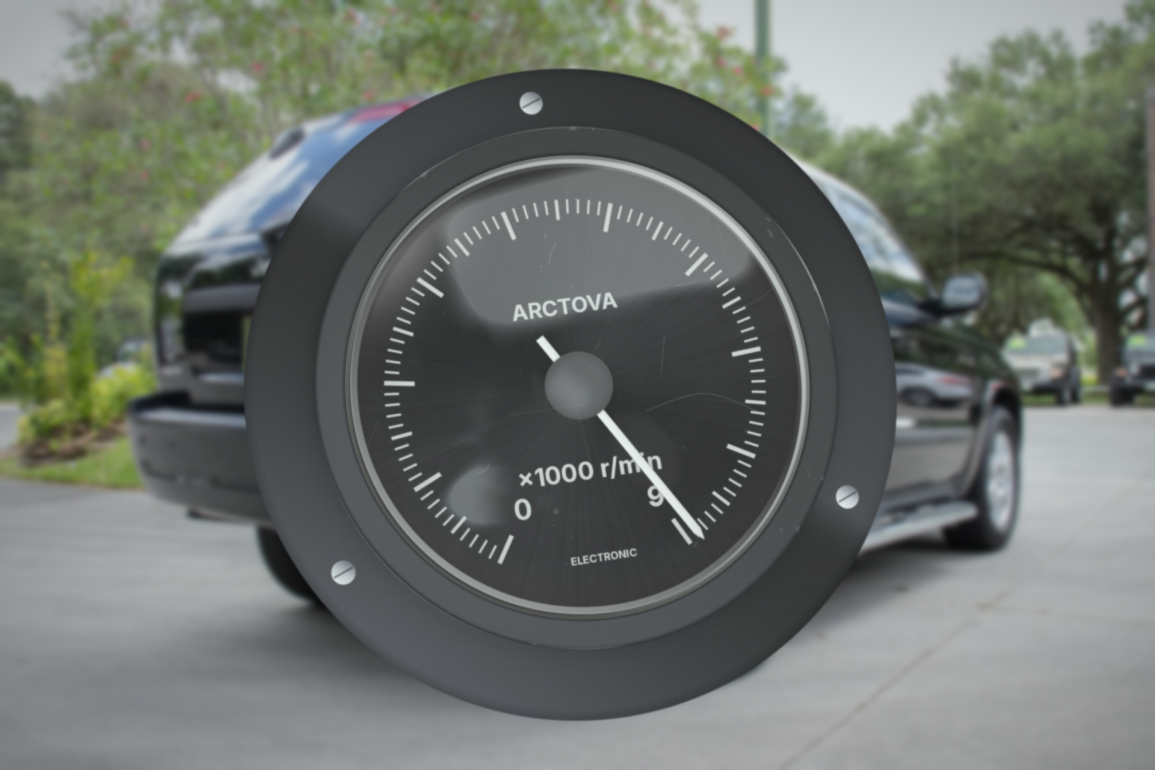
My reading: 8900 rpm
